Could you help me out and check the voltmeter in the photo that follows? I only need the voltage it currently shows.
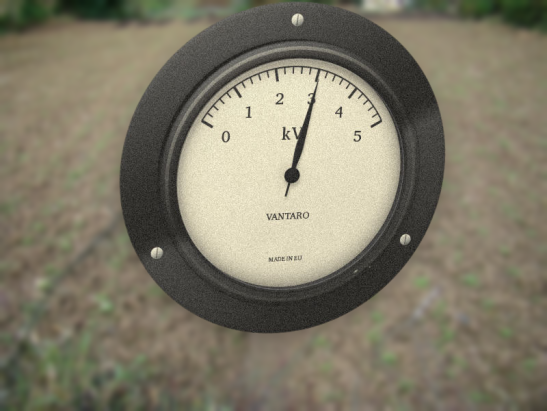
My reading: 3 kV
